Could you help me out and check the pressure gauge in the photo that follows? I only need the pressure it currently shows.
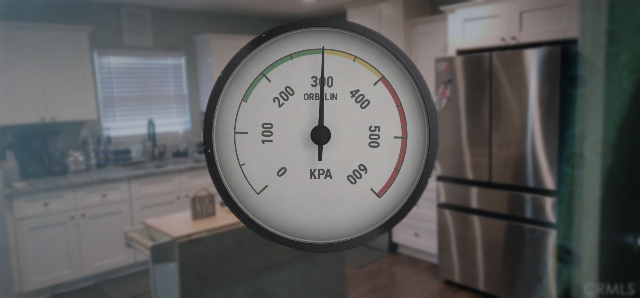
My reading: 300 kPa
